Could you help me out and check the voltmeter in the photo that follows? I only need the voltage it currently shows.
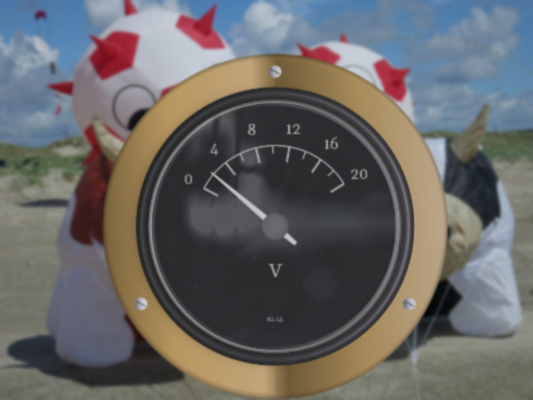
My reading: 2 V
